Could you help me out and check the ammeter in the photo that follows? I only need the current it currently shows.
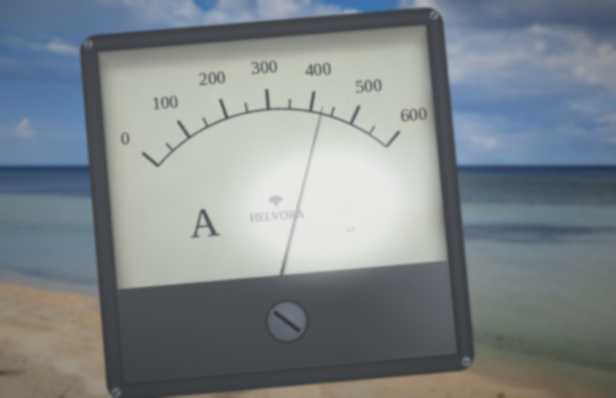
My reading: 425 A
